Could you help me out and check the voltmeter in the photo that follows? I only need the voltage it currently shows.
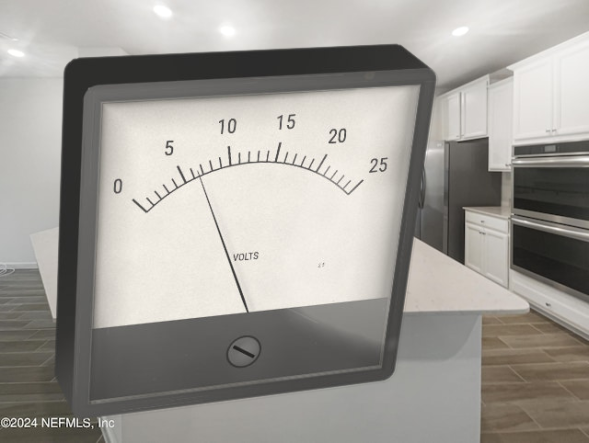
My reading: 6.5 V
